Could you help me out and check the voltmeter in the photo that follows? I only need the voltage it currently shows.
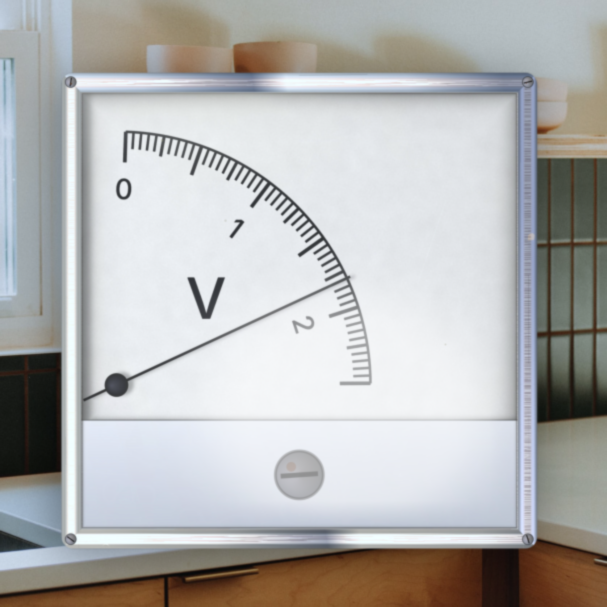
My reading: 1.8 V
